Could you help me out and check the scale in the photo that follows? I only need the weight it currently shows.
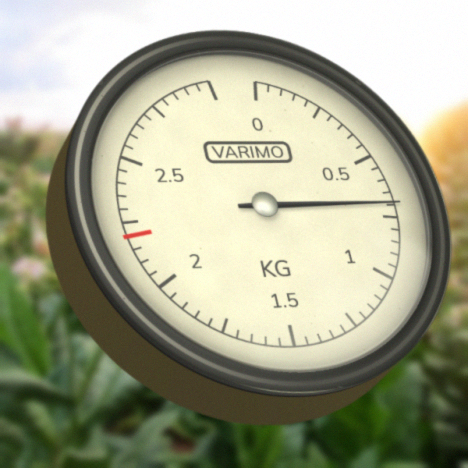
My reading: 0.7 kg
